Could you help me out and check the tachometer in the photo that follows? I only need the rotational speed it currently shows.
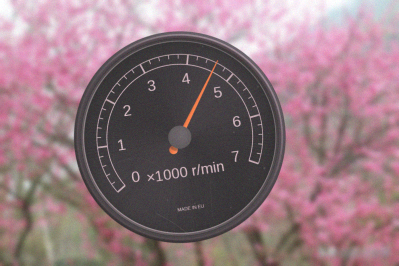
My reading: 4600 rpm
